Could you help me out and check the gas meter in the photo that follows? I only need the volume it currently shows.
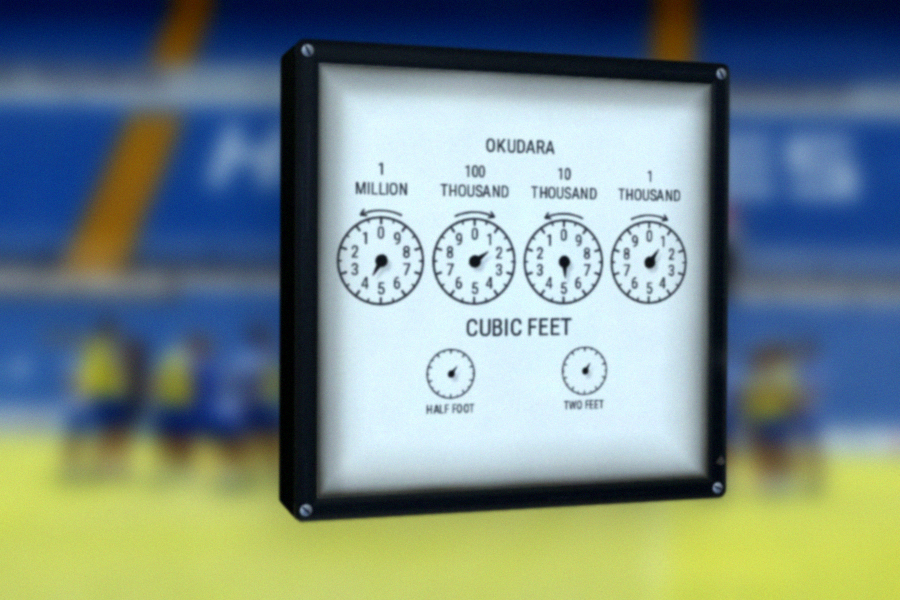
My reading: 415100 ft³
